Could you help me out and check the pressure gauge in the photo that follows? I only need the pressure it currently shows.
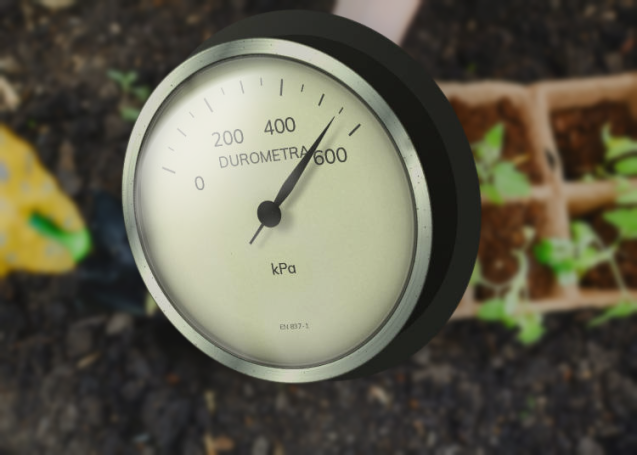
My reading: 550 kPa
